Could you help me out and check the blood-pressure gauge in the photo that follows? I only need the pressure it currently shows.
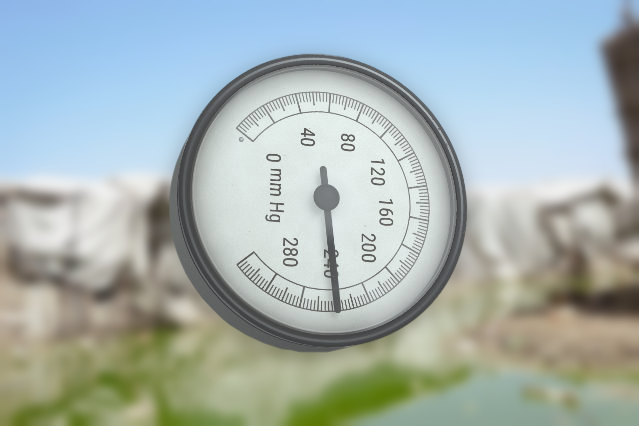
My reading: 240 mmHg
